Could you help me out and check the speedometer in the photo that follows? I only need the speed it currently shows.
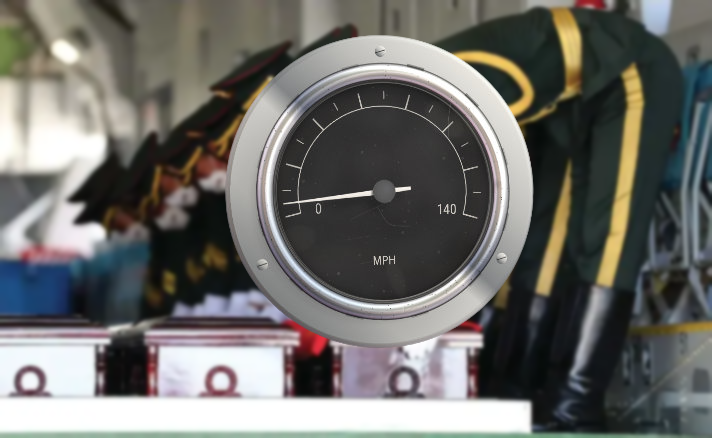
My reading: 5 mph
